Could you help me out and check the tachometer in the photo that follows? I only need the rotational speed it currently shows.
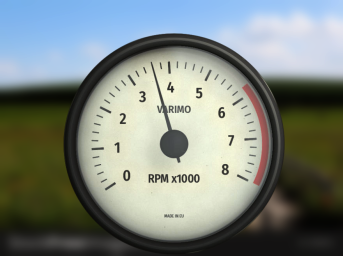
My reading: 3600 rpm
